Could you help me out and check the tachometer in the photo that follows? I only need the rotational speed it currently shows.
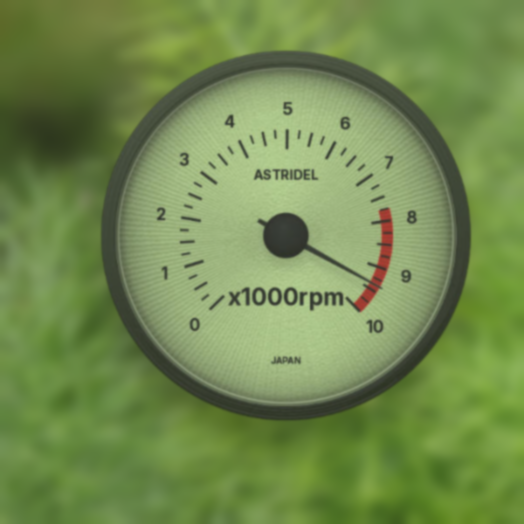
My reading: 9375 rpm
